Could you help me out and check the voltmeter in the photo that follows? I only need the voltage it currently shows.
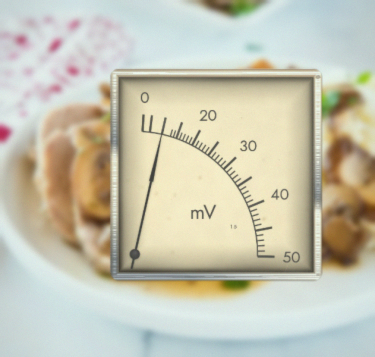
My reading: 10 mV
